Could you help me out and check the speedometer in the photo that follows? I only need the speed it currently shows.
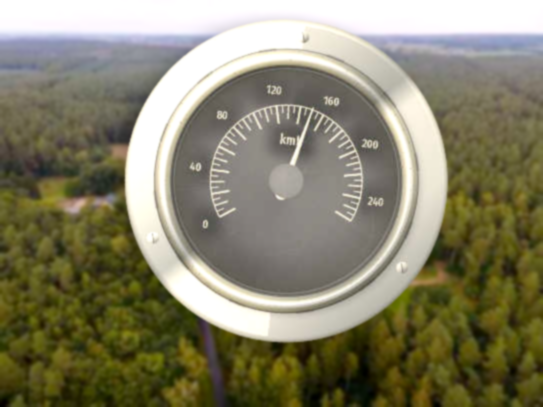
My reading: 150 km/h
